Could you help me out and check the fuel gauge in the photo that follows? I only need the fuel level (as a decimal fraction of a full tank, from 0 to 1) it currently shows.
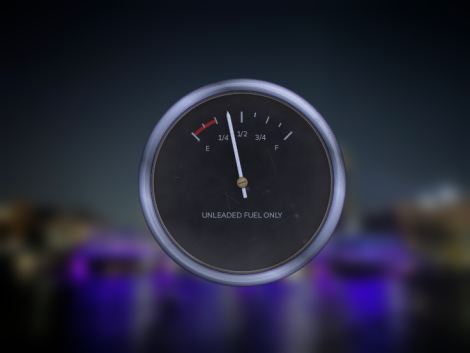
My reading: 0.375
